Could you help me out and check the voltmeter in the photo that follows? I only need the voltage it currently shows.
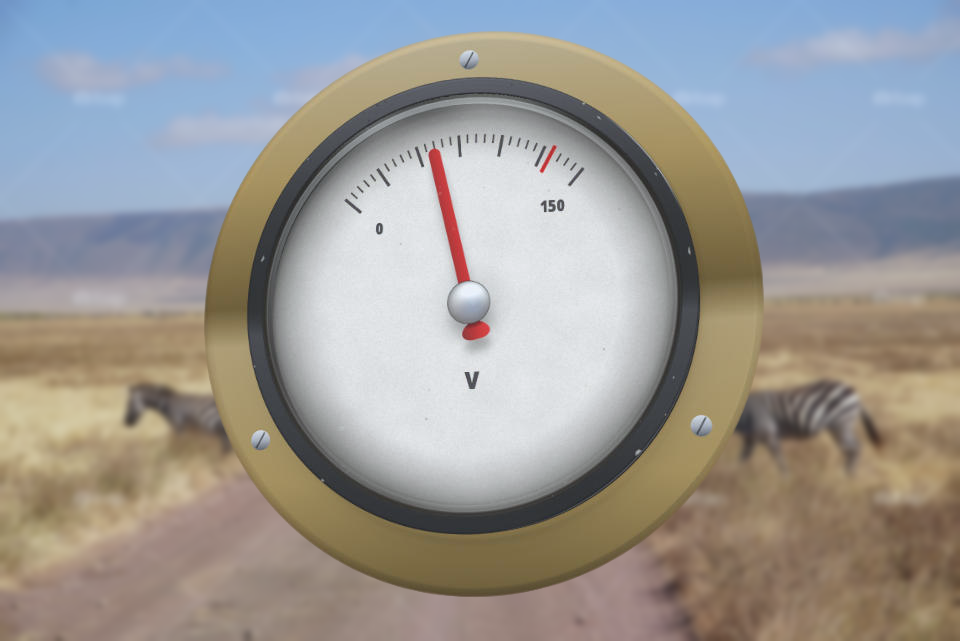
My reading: 60 V
